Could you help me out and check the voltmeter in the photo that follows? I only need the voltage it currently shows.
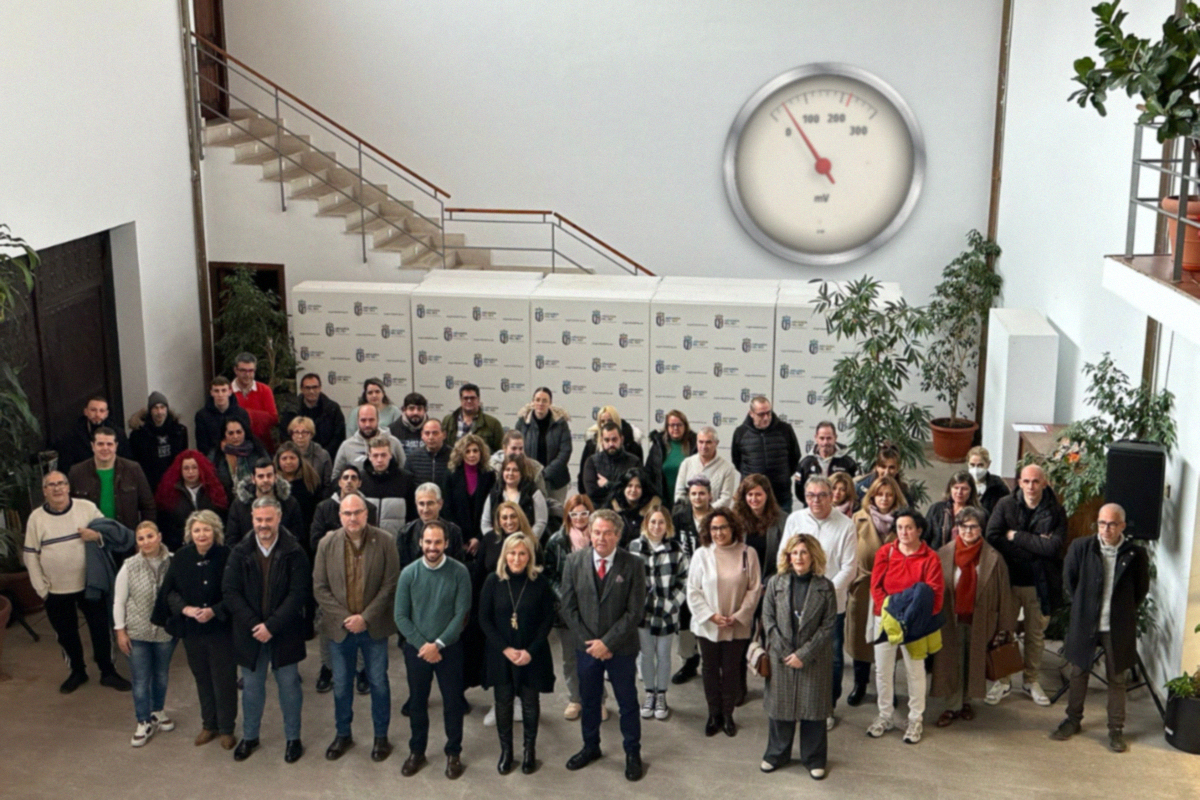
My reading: 40 mV
